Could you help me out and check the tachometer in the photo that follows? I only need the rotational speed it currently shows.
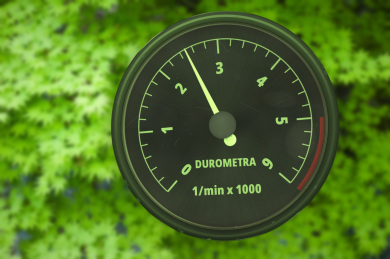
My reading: 2500 rpm
